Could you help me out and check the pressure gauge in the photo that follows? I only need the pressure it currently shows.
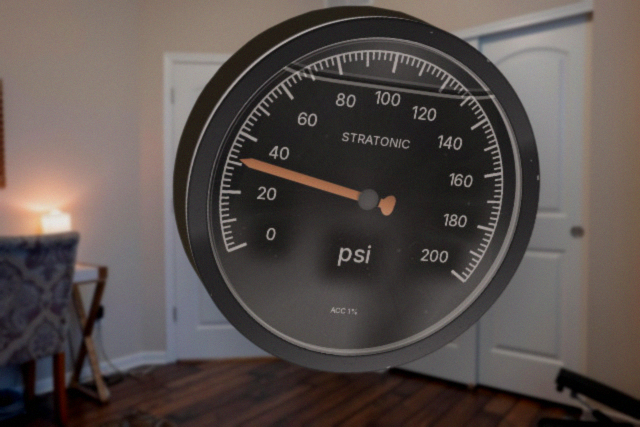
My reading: 32 psi
